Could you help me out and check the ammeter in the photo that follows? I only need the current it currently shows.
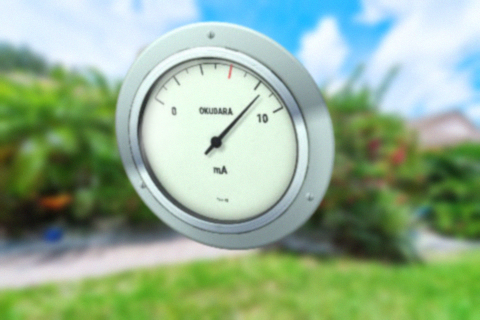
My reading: 8.5 mA
